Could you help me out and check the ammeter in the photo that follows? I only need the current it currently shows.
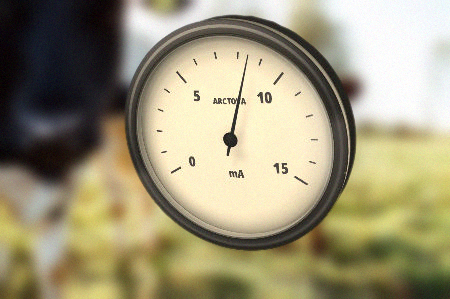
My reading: 8.5 mA
